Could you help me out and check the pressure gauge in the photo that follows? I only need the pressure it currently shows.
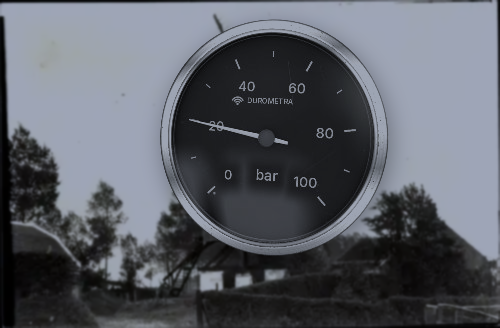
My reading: 20 bar
